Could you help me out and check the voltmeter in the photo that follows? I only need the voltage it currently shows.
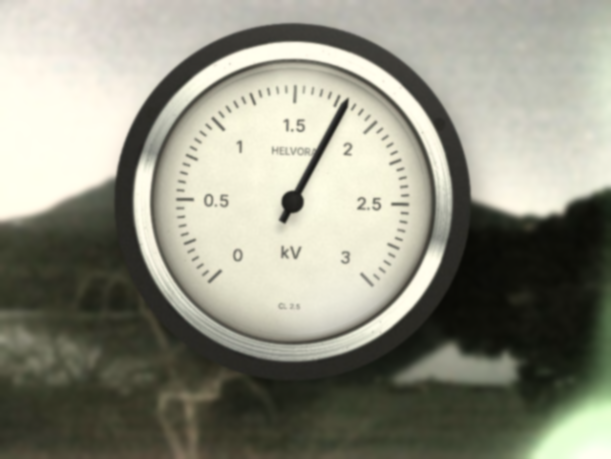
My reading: 1.8 kV
